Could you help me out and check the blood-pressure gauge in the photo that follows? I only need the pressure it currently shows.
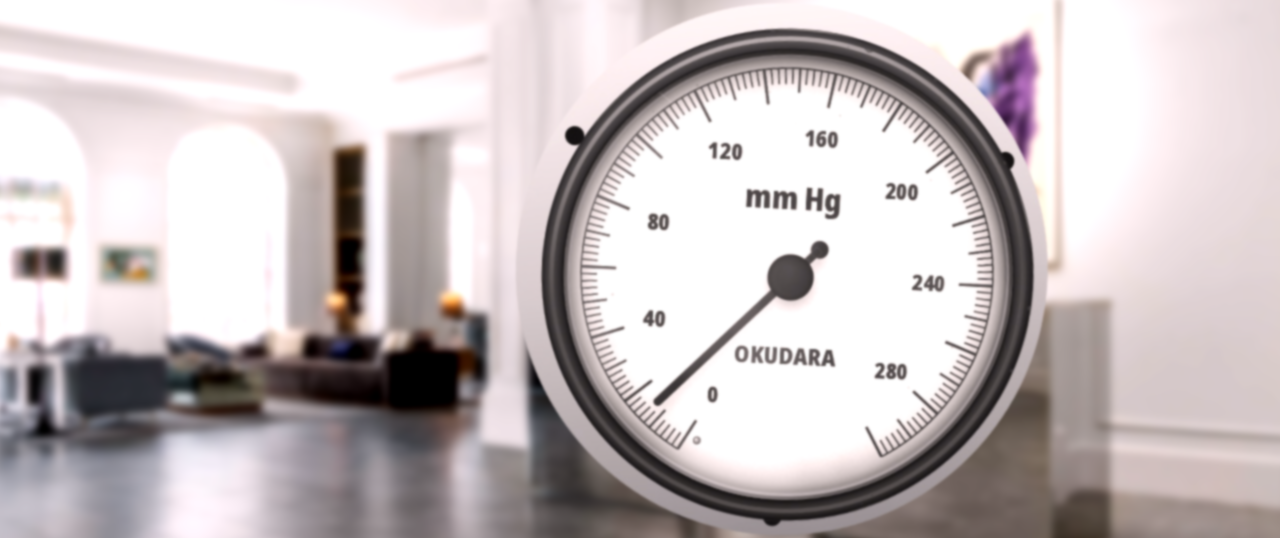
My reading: 14 mmHg
